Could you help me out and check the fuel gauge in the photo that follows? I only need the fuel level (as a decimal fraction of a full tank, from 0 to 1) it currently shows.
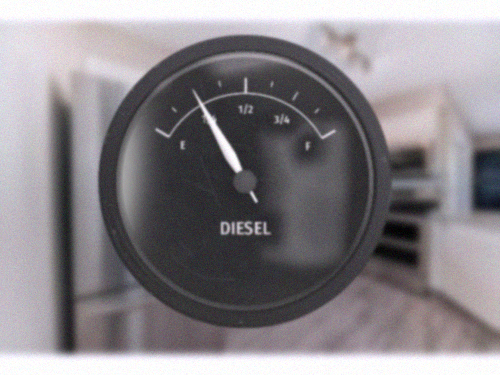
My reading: 0.25
